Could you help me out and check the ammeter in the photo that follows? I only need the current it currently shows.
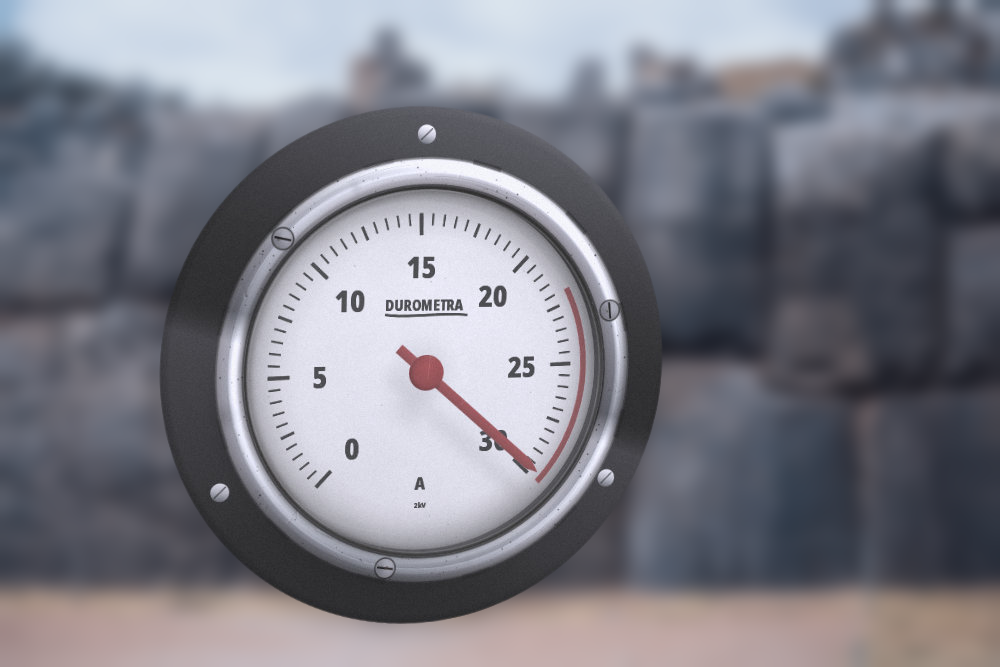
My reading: 29.75 A
